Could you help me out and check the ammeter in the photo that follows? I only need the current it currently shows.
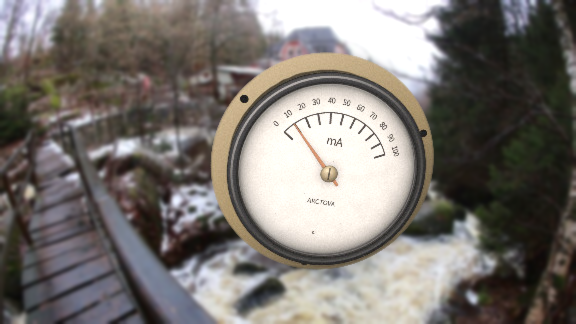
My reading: 10 mA
